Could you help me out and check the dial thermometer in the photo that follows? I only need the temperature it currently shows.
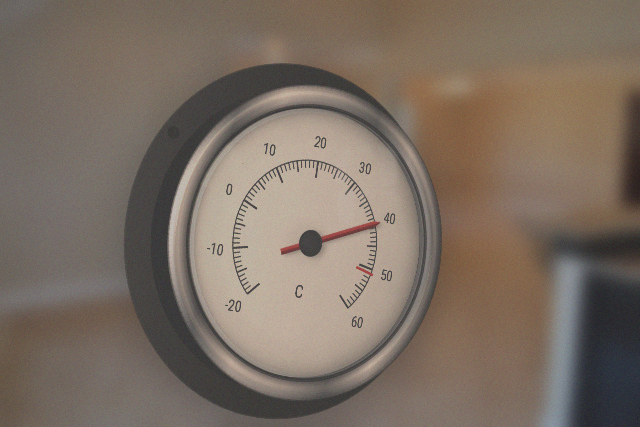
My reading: 40 °C
